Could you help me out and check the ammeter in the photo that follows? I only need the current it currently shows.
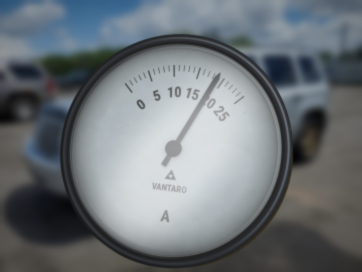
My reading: 19 A
